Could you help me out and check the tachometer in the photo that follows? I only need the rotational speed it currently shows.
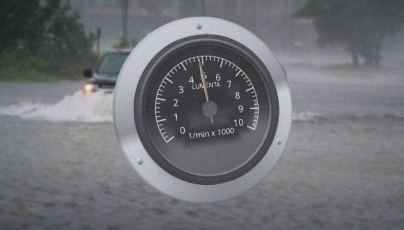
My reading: 4800 rpm
